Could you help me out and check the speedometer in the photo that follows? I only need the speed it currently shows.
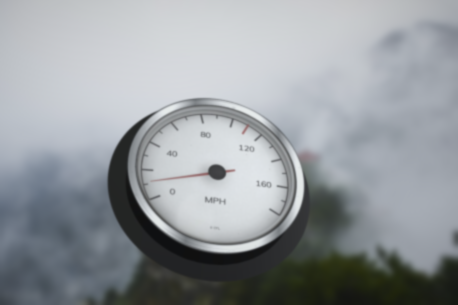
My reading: 10 mph
